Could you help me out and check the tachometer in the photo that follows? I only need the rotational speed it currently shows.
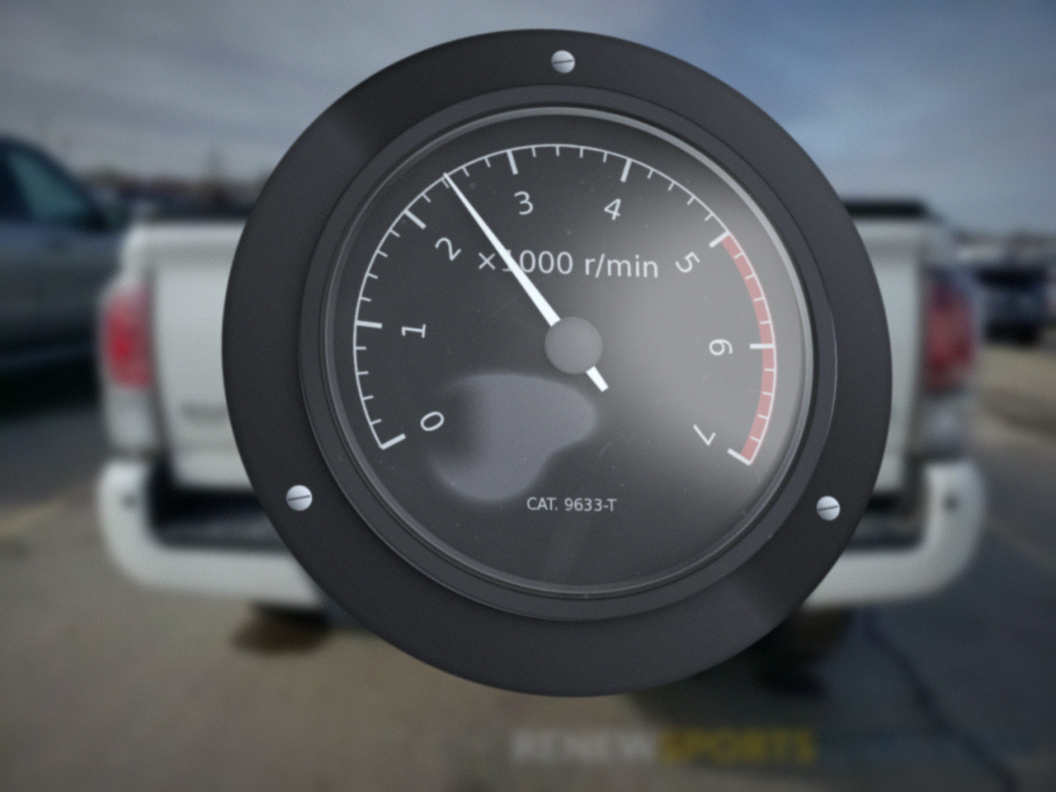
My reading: 2400 rpm
